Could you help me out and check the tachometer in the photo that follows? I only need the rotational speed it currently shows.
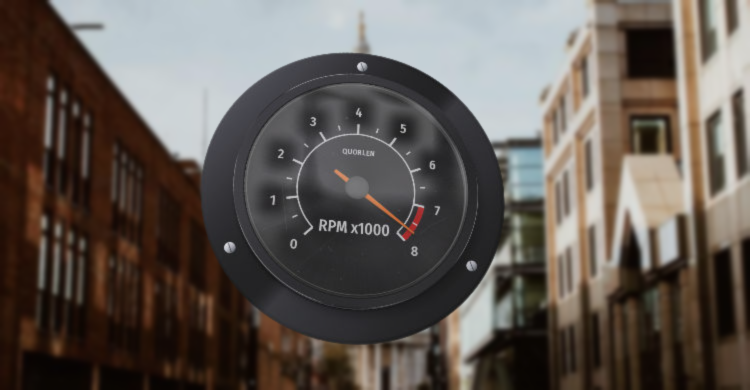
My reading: 7750 rpm
